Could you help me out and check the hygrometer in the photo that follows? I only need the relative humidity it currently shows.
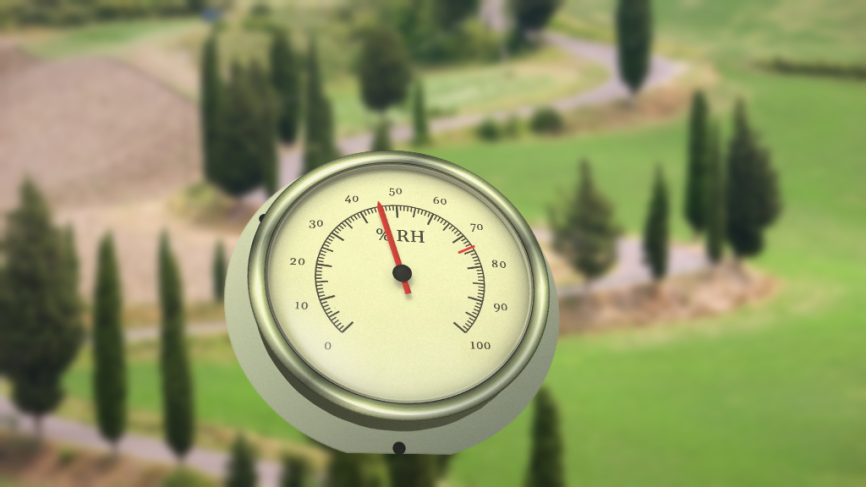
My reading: 45 %
